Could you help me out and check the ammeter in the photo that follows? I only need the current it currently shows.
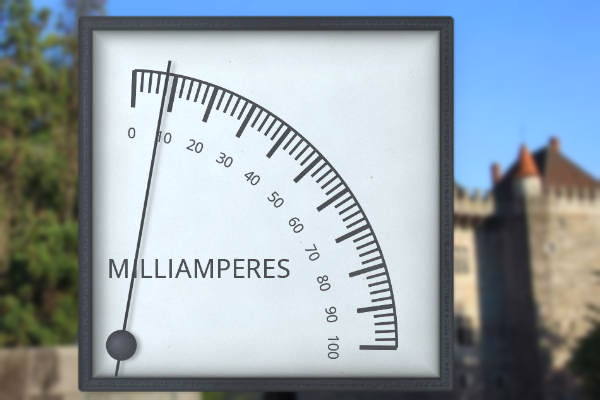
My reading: 8 mA
